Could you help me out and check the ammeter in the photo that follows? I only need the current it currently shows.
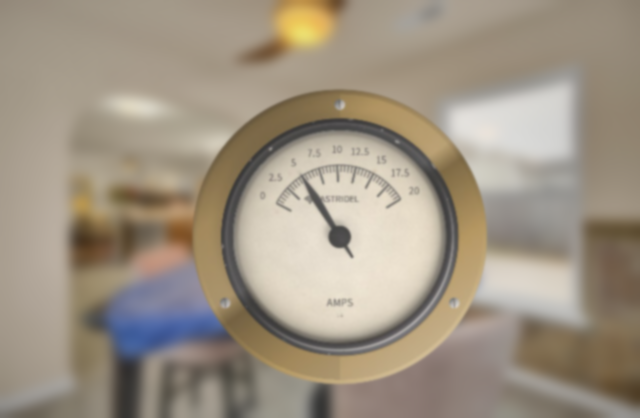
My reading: 5 A
